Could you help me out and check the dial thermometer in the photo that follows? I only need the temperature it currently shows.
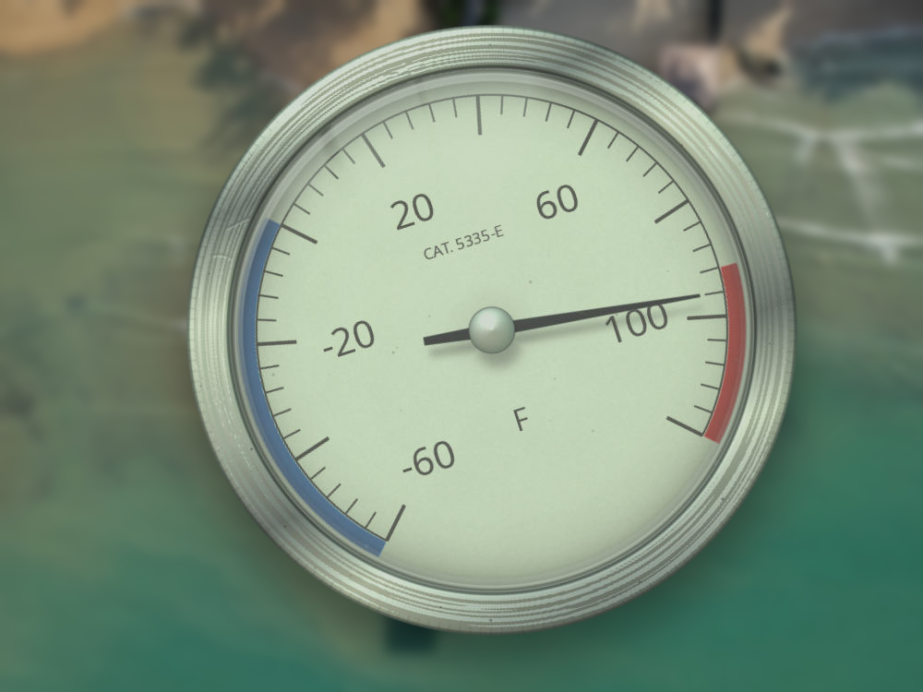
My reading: 96 °F
